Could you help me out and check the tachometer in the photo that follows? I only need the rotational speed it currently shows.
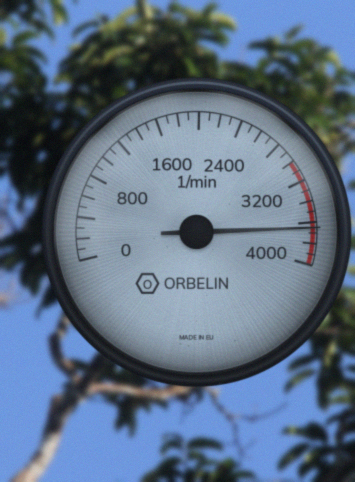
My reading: 3650 rpm
